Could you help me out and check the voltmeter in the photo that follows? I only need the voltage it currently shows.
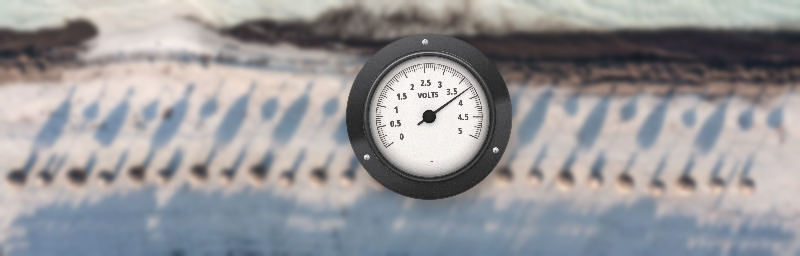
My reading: 3.75 V
